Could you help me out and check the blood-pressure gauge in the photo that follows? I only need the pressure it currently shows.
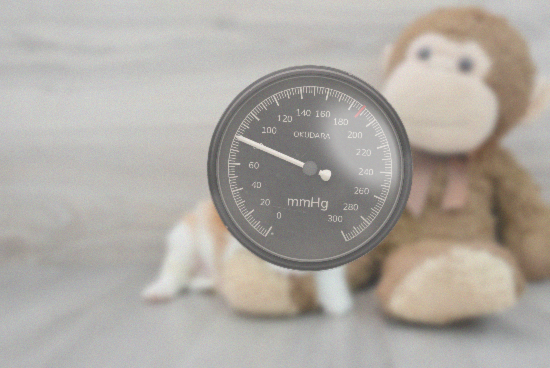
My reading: 80 mmHg
